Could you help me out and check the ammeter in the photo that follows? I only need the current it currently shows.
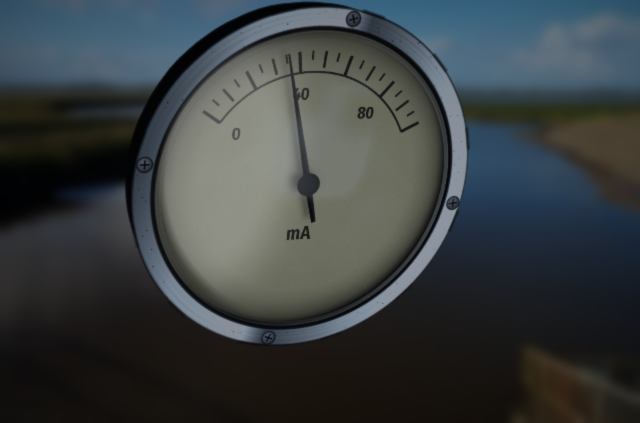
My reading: 35 mA
